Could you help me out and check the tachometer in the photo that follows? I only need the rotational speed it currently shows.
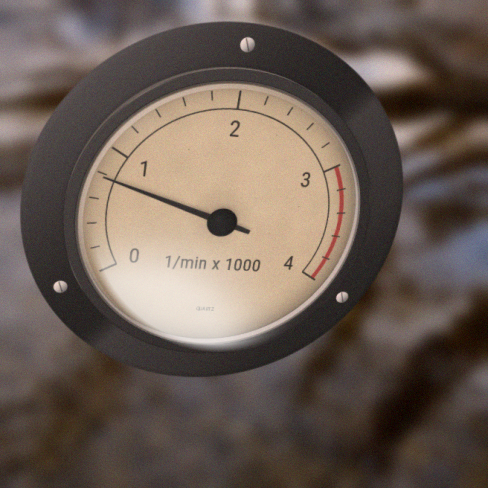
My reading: 800 rpm
